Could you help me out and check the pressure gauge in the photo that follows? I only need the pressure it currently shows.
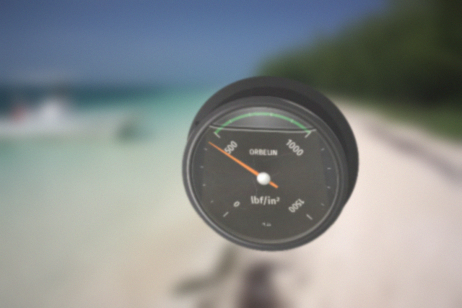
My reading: 450 psi
